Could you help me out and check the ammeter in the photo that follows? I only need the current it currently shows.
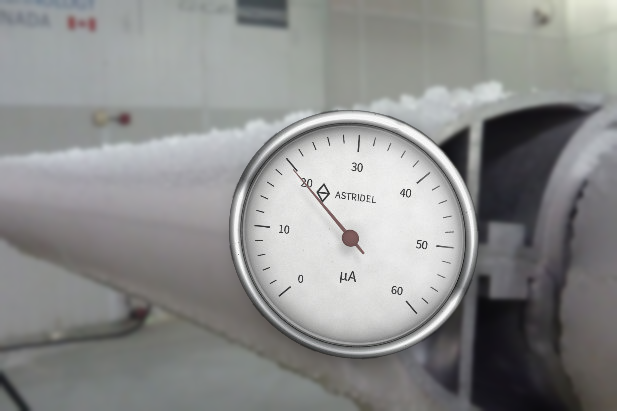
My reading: 20 µA
